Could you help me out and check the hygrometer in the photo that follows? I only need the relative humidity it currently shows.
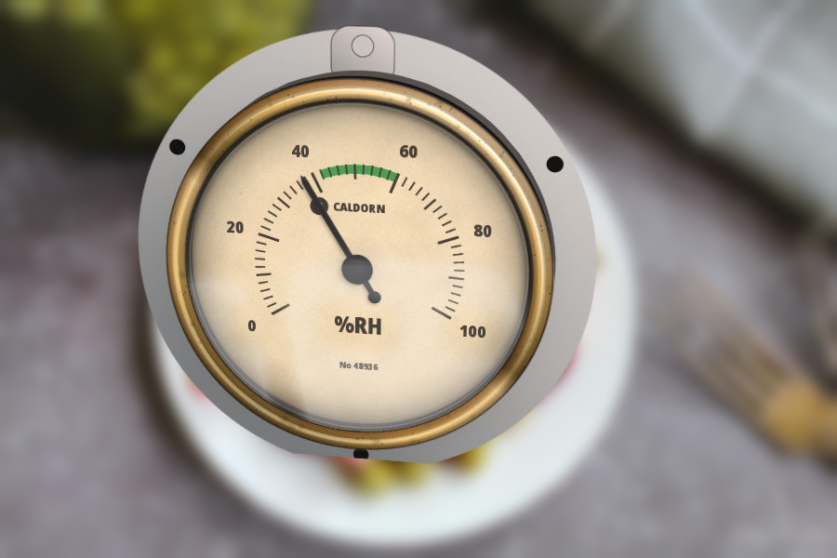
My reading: 38 %
